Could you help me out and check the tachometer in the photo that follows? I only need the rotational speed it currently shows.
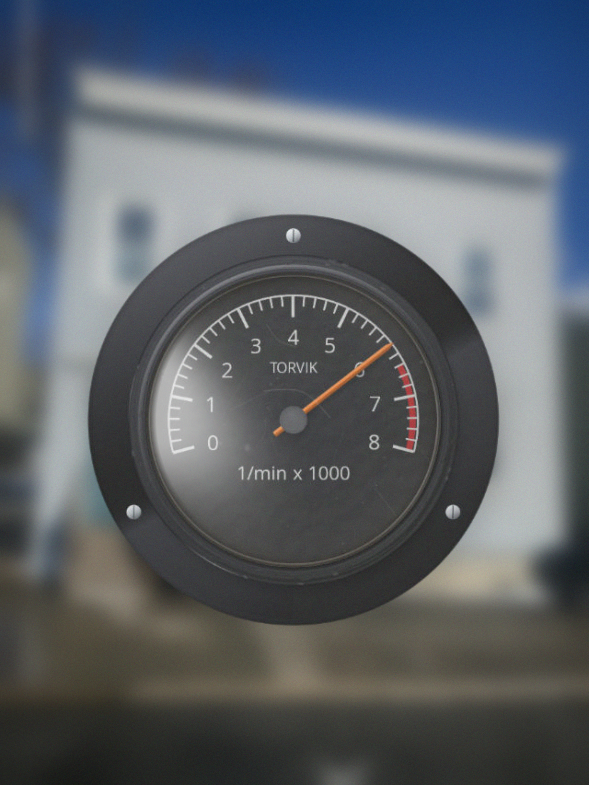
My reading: 6000 rpm
